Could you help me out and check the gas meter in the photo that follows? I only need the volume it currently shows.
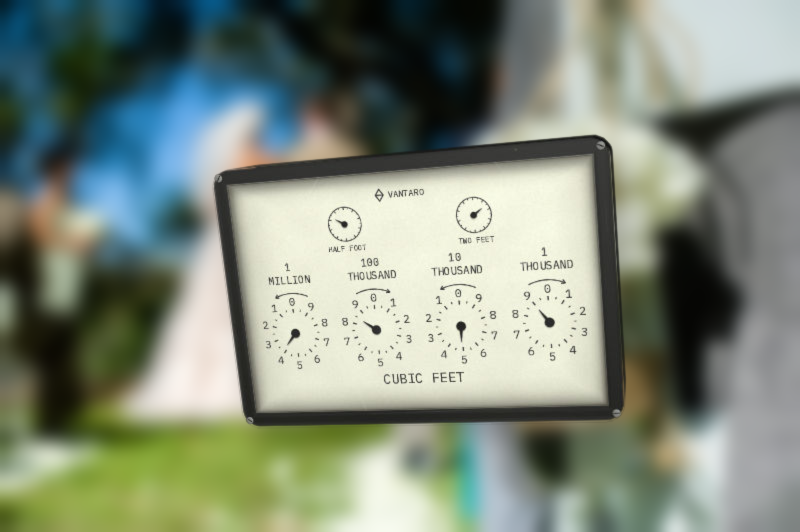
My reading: 384900 ft³
